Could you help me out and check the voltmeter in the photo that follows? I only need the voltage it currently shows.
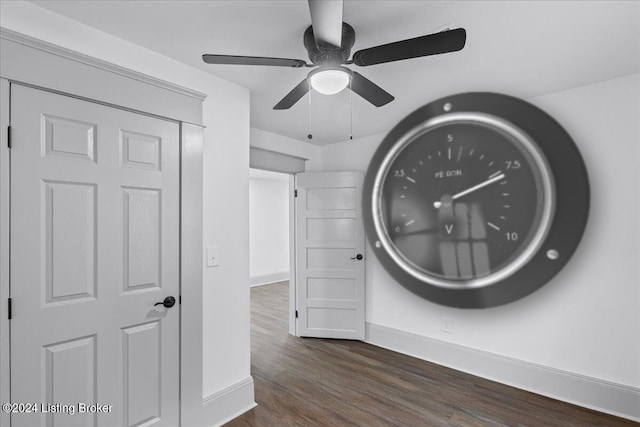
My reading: 7.75 V
